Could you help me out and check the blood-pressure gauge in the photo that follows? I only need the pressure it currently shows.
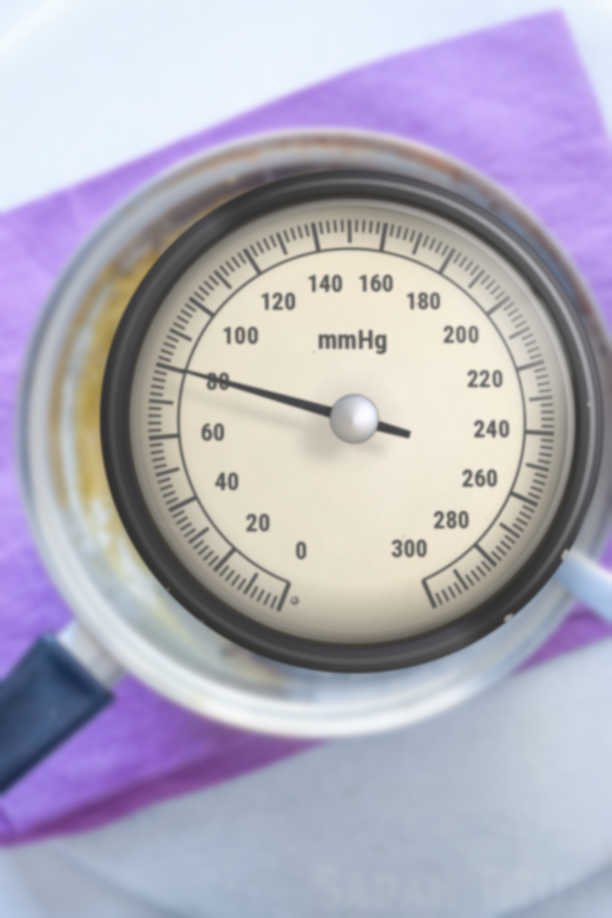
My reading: 80 mmHg
